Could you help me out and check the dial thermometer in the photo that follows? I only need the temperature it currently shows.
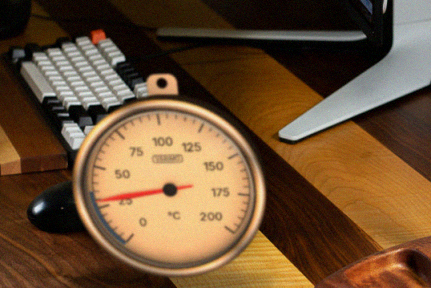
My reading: 30 °C
